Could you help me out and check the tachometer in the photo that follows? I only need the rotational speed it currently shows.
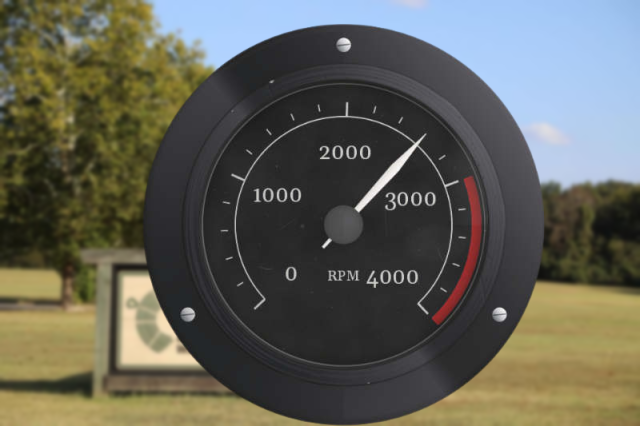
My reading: 2600 rpm
